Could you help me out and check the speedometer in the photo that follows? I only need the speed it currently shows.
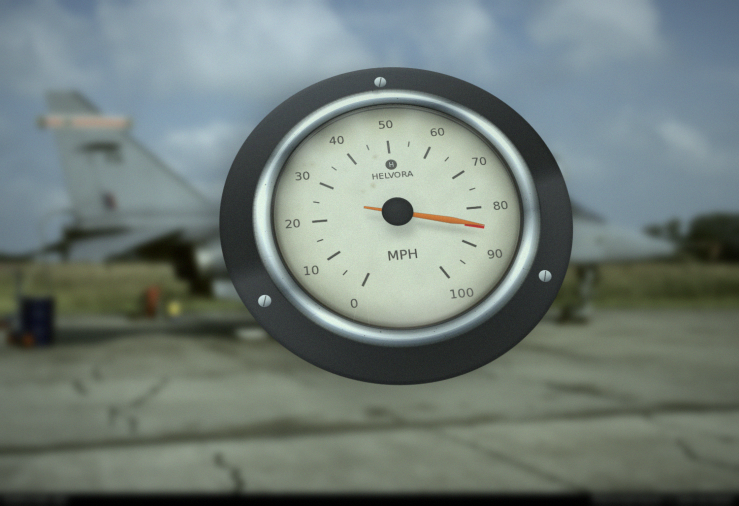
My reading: 85 mph
